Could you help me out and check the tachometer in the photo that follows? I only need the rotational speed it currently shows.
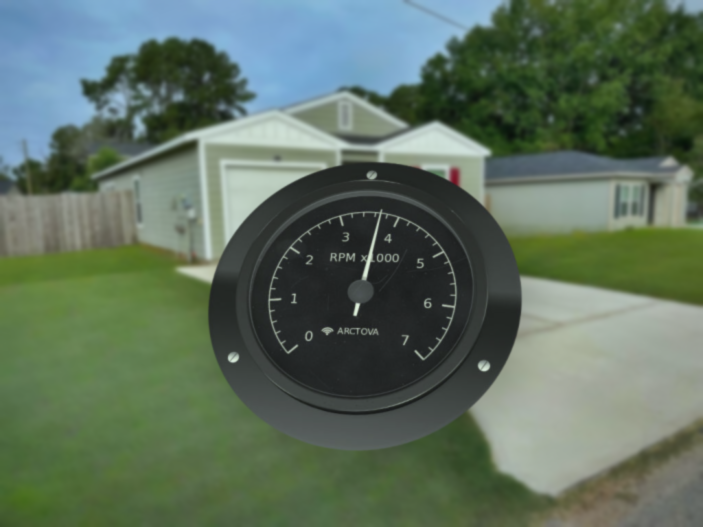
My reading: 3700 rpm
